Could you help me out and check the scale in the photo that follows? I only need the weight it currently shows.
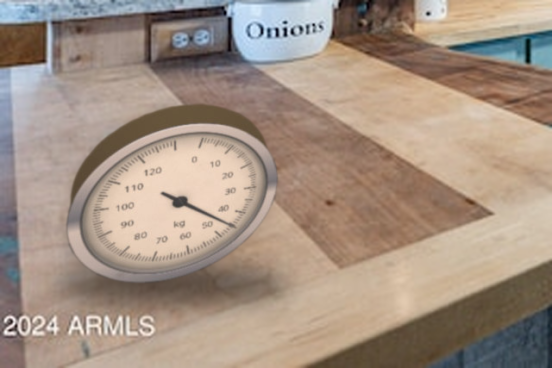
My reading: 45 kg
